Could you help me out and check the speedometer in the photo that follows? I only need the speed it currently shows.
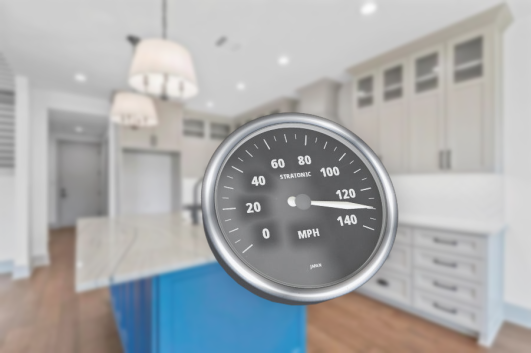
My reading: 130 mph
